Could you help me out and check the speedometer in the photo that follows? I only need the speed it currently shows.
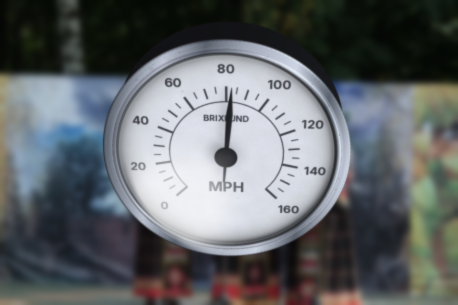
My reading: 82.5 mph
